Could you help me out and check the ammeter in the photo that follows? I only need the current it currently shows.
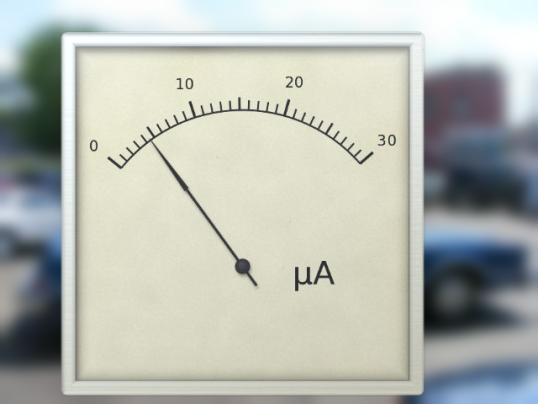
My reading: 4.5 µA
